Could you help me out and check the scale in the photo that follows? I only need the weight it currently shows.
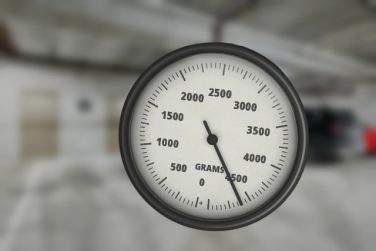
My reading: 4600 g
